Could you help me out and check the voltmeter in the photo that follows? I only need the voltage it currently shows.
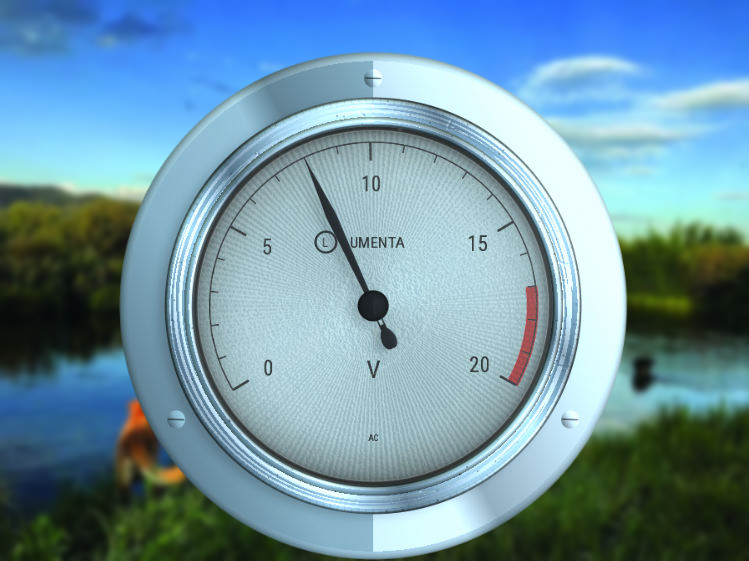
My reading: 8 V
